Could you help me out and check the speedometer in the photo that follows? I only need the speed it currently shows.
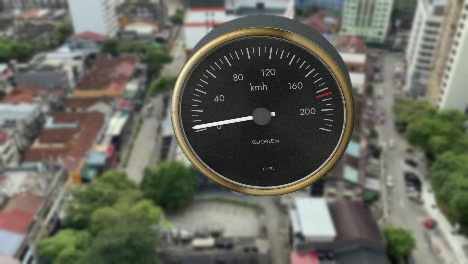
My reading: 5 km/h
